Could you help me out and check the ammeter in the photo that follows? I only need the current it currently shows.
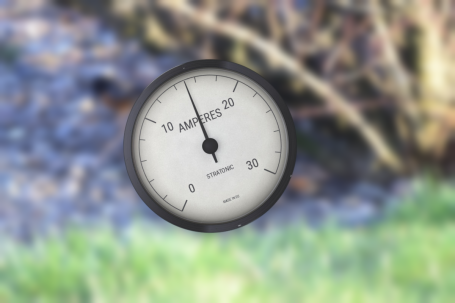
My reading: 15 A
